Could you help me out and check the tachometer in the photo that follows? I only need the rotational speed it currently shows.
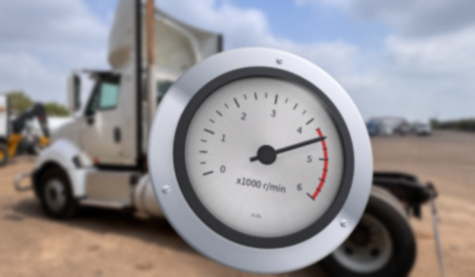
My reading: 4500 rpm
